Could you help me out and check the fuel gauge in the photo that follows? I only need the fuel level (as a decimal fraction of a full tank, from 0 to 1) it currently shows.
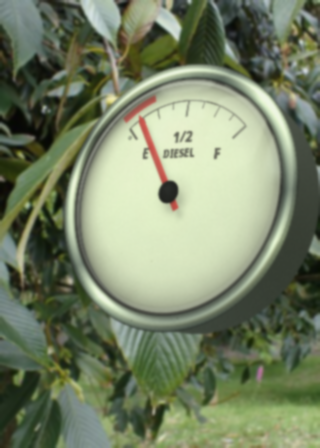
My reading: 0.125
